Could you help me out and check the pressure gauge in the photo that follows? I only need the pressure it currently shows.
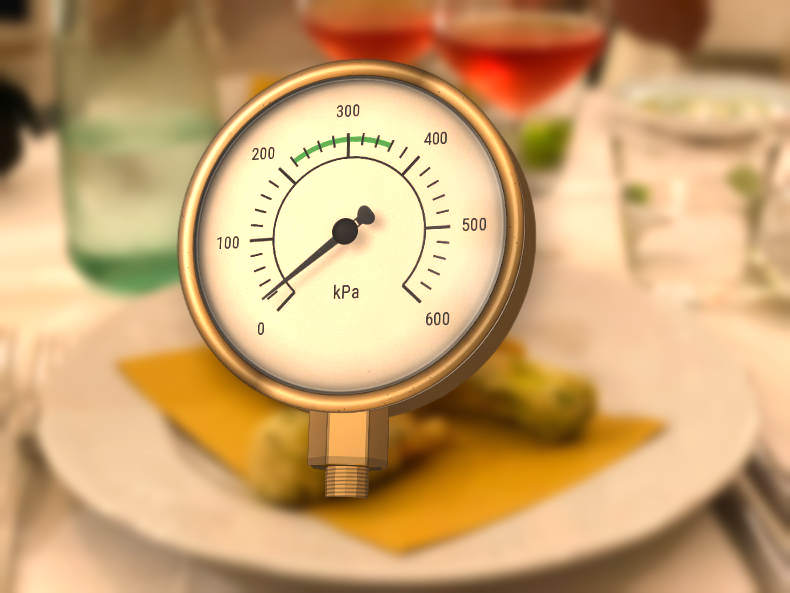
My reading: 20 kPa
